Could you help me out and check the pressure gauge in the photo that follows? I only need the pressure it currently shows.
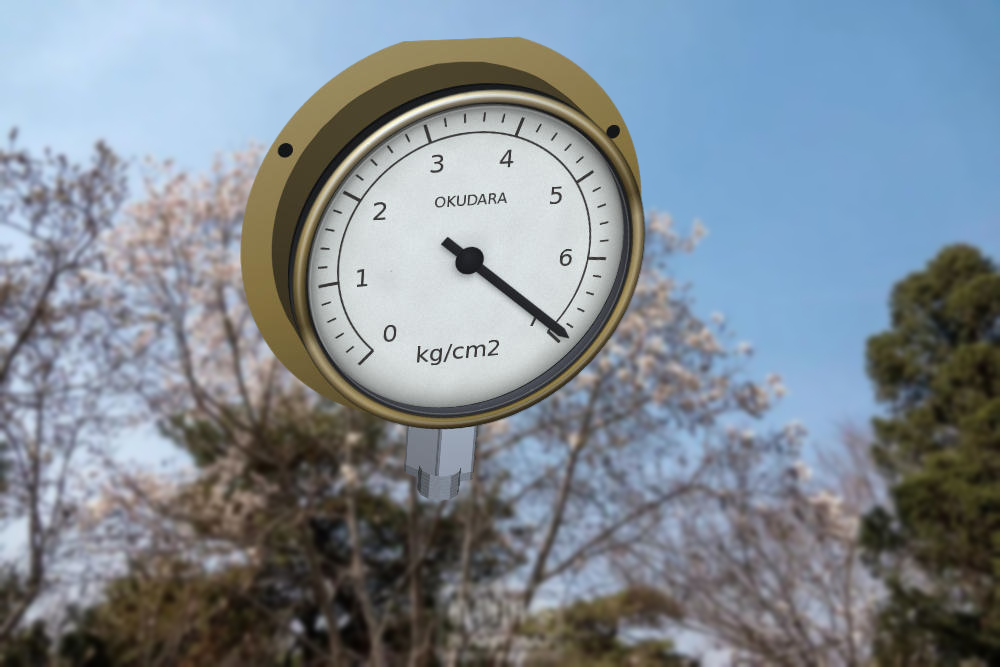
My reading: 6.9 kg/cm²
